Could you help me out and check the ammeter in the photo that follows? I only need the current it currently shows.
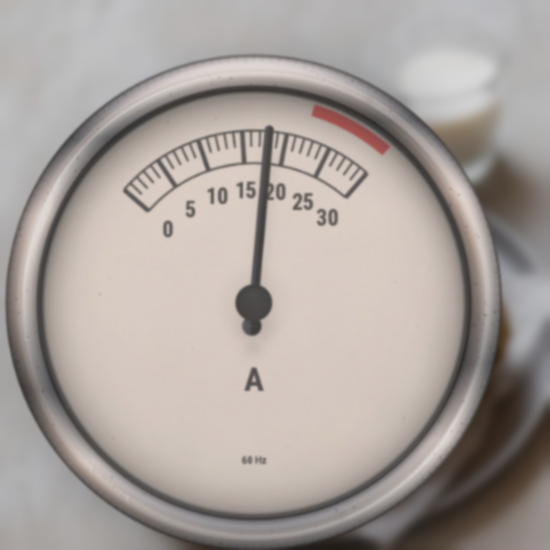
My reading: 18 A
